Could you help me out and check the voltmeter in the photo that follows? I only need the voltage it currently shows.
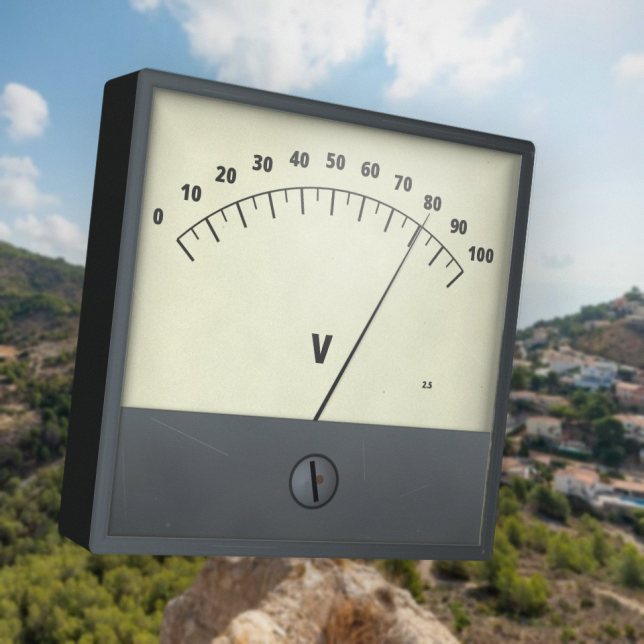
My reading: 80 V
